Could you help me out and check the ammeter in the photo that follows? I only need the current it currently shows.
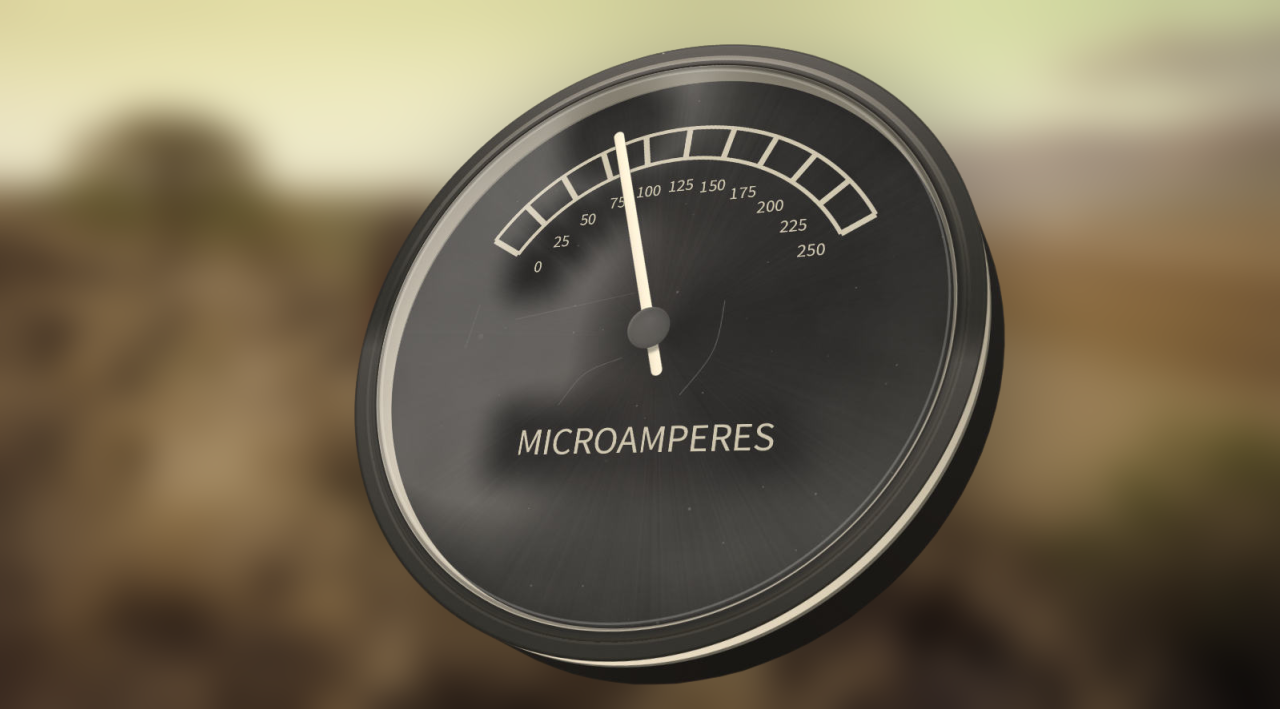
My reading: 87.5 µA
